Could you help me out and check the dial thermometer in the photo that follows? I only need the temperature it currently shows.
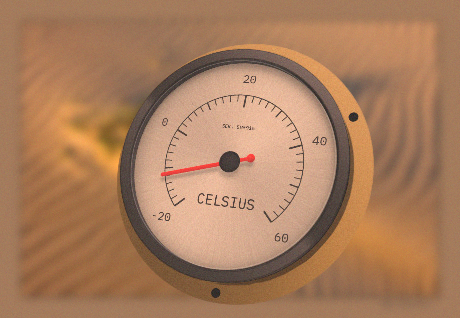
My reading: -12 °C
